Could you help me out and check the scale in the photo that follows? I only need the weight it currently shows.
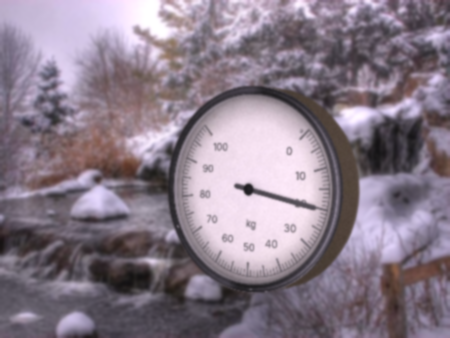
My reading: 20 kg
